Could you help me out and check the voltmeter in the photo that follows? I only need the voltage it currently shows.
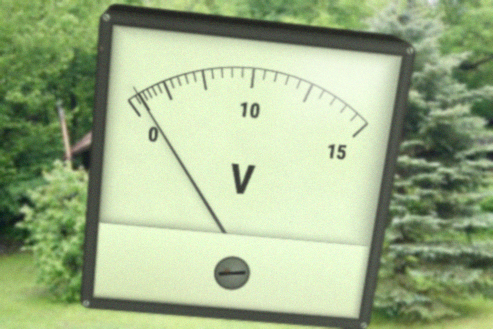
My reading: 2.5 V
